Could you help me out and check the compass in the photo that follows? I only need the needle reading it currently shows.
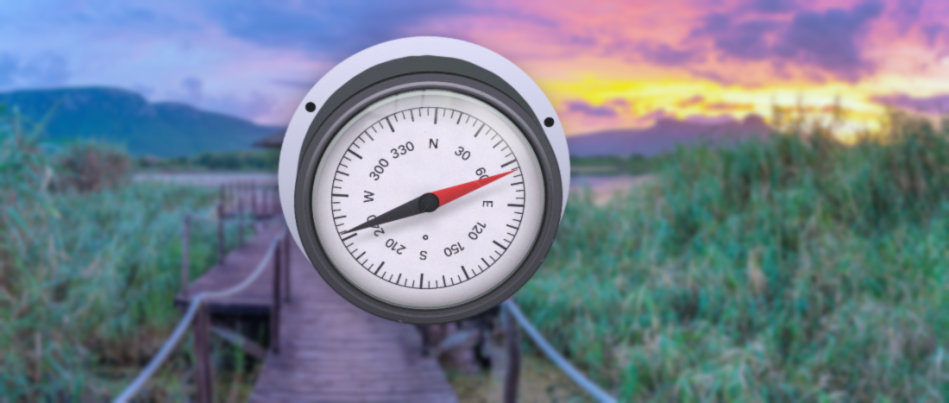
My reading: 65 °
